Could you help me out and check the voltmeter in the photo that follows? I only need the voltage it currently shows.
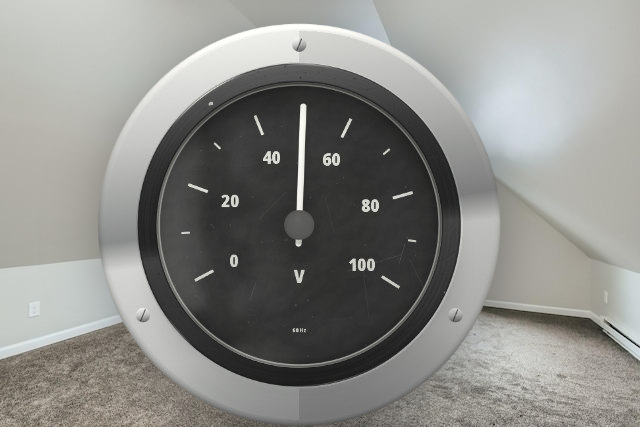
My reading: 50 V
